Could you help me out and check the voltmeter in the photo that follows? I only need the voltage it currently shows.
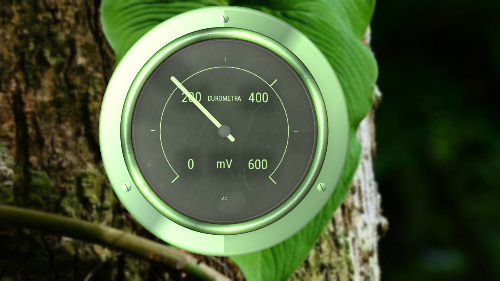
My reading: 200 mV
